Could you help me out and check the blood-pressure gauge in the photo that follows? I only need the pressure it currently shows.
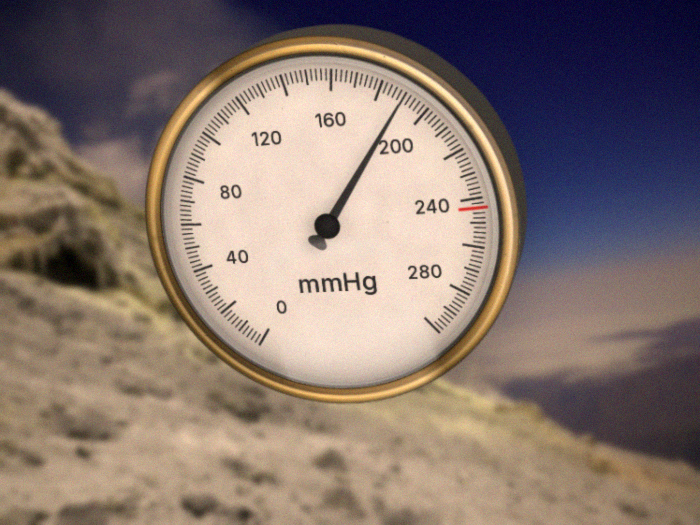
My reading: 190 mmHg
